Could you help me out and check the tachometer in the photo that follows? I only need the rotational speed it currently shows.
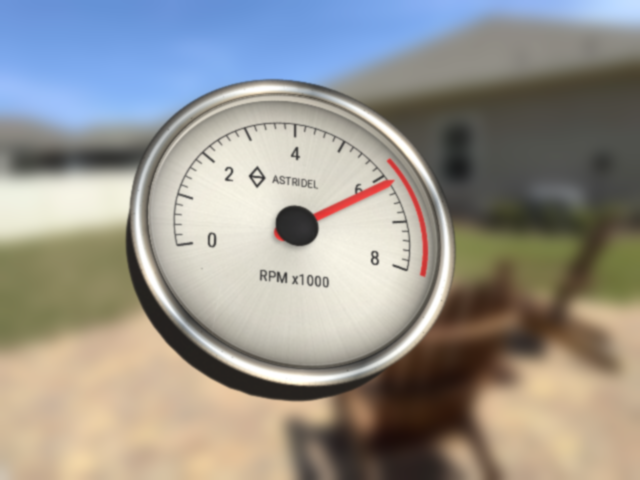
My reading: 6200 rpm
